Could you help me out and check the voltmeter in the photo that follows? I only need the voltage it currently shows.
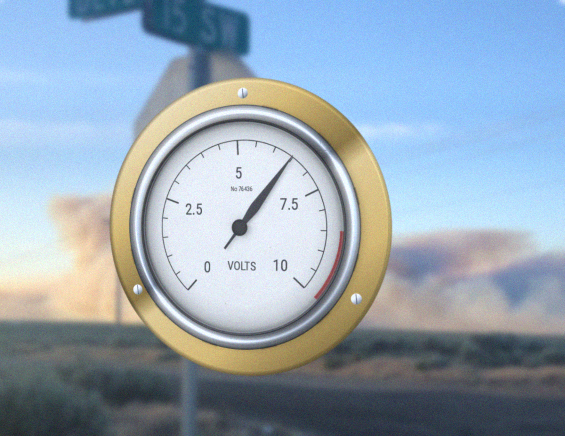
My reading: 6.5 V
